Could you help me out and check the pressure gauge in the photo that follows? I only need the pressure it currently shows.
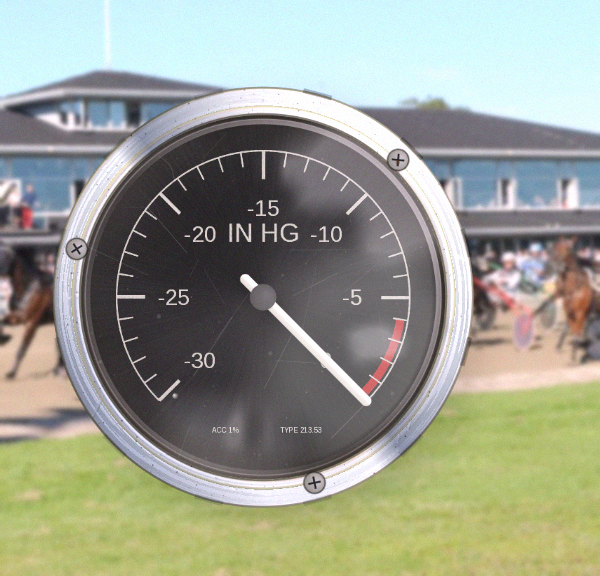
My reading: 0 inHg
